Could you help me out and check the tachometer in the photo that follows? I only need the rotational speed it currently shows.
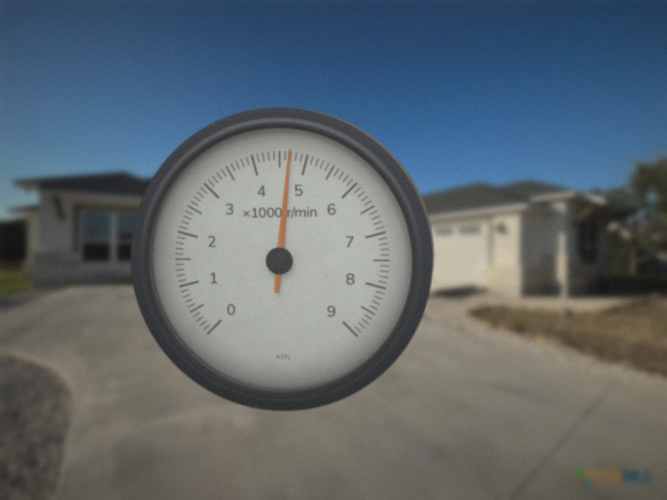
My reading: 4700 rpm
